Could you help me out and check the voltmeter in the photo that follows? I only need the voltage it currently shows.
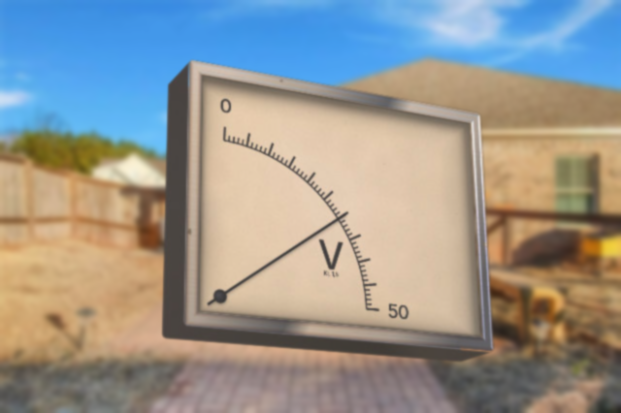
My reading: 30 V
